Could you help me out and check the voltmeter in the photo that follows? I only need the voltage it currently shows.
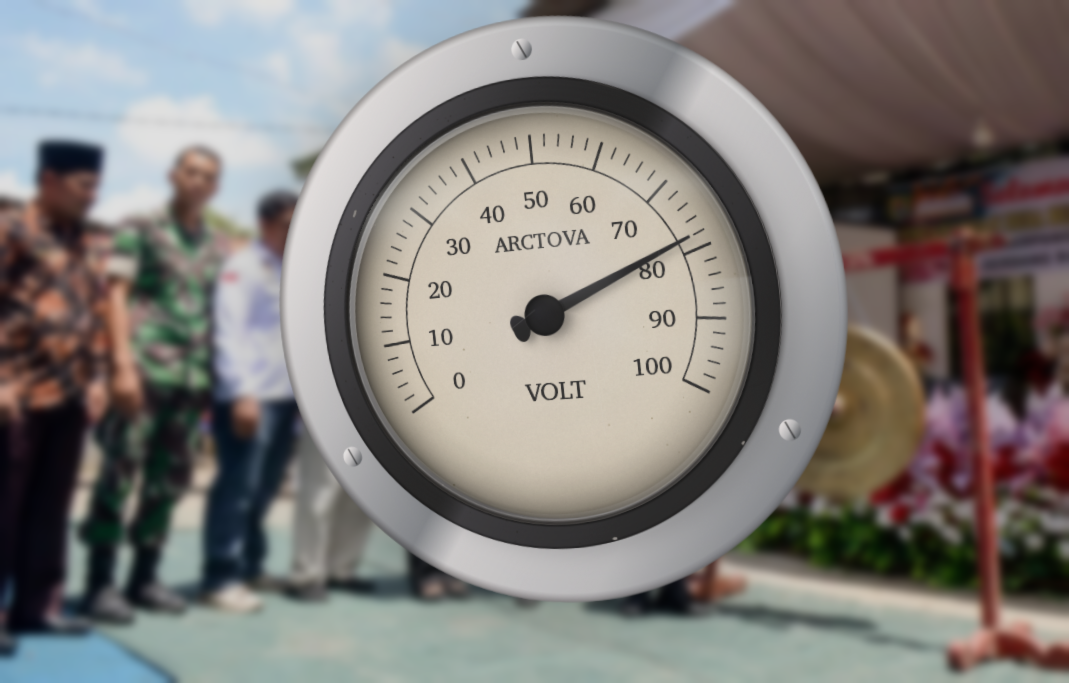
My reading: 78 V
